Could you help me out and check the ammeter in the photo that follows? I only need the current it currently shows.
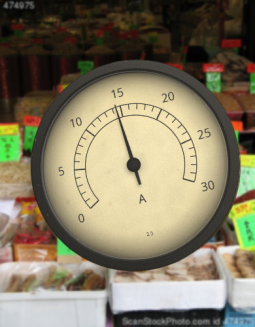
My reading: 14.5 A
